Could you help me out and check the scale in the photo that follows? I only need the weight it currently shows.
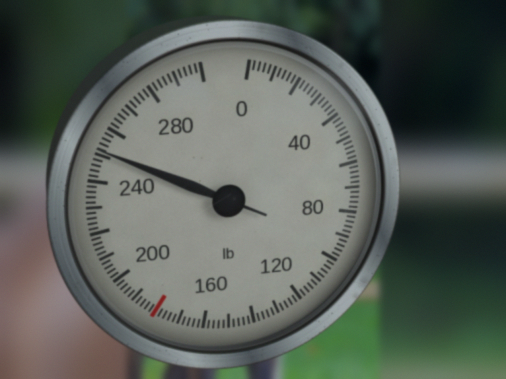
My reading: 252 lb
